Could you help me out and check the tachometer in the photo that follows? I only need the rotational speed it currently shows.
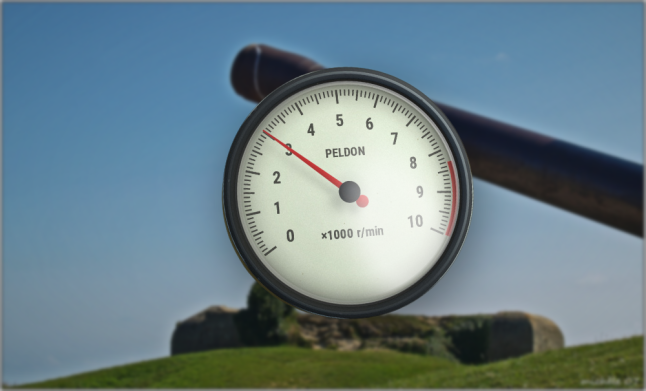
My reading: 3000 rpm
